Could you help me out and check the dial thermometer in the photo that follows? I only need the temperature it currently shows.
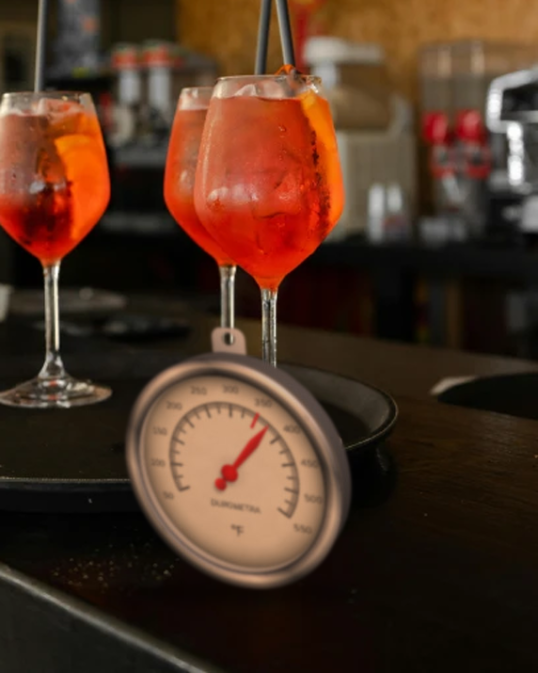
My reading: 375 °F
